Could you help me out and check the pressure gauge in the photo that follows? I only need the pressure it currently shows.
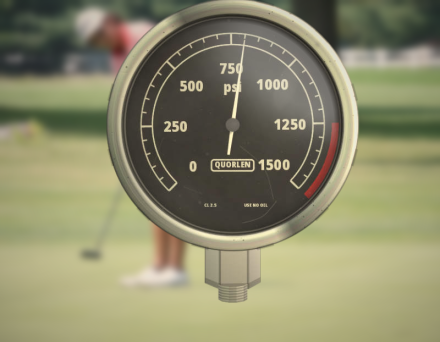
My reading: 800 psi
